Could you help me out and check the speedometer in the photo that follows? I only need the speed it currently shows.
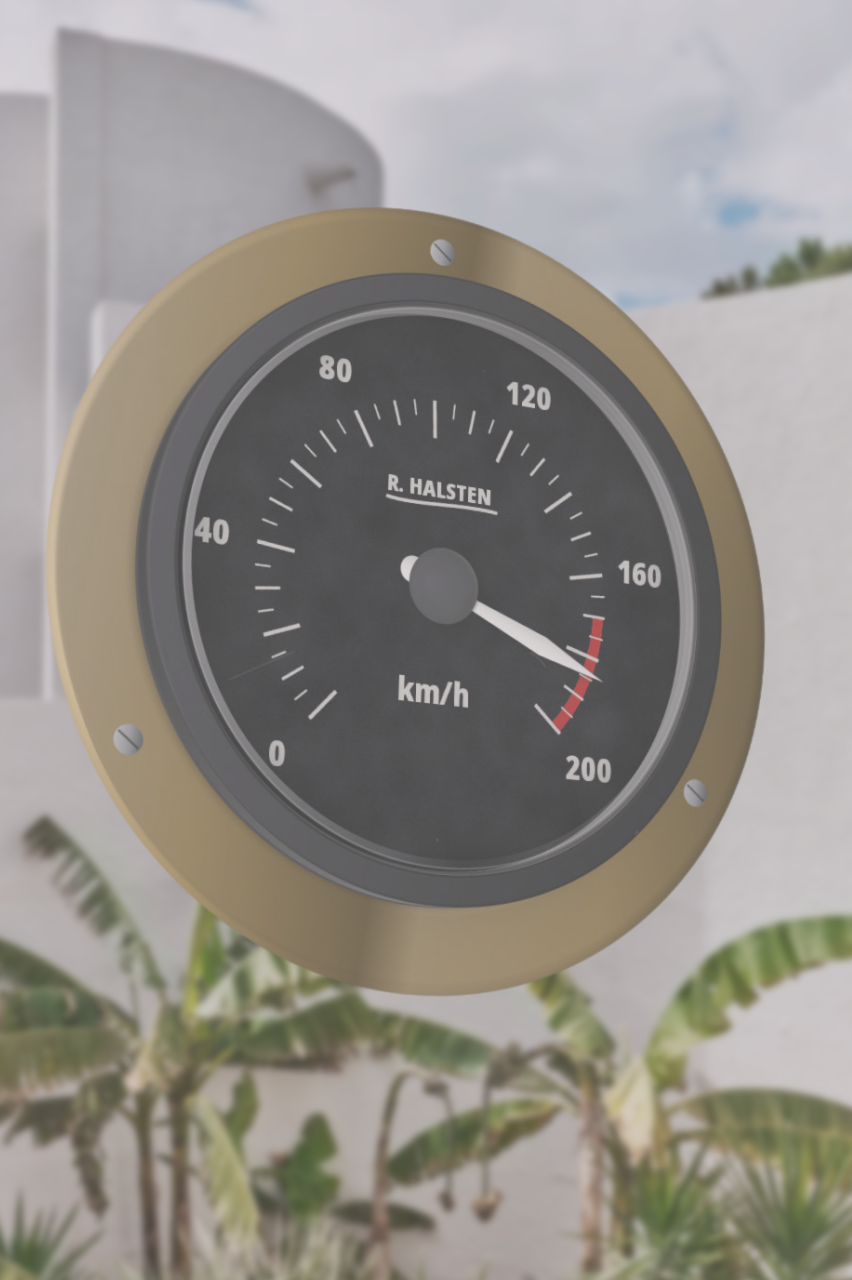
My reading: 185 km/h
